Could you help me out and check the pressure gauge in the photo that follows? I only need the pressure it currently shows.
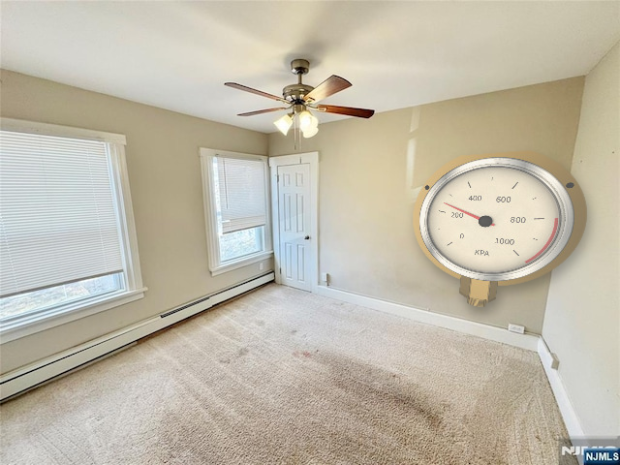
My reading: 250 kPa
